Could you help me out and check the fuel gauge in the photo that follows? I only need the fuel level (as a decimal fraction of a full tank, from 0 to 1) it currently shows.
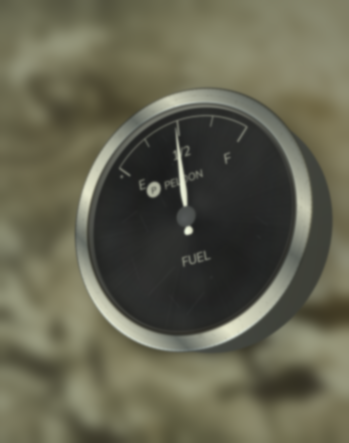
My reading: 0.5
